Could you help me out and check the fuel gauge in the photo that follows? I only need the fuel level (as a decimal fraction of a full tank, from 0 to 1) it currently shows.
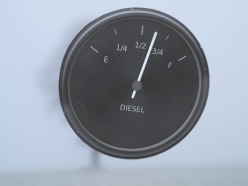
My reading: 0.625
